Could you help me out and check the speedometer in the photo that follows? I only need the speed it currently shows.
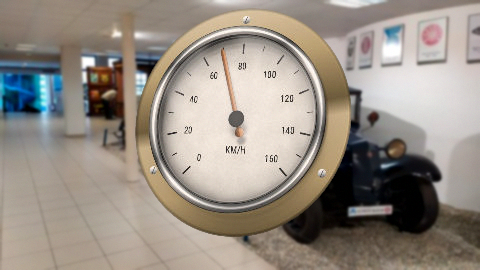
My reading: 70 km/h
